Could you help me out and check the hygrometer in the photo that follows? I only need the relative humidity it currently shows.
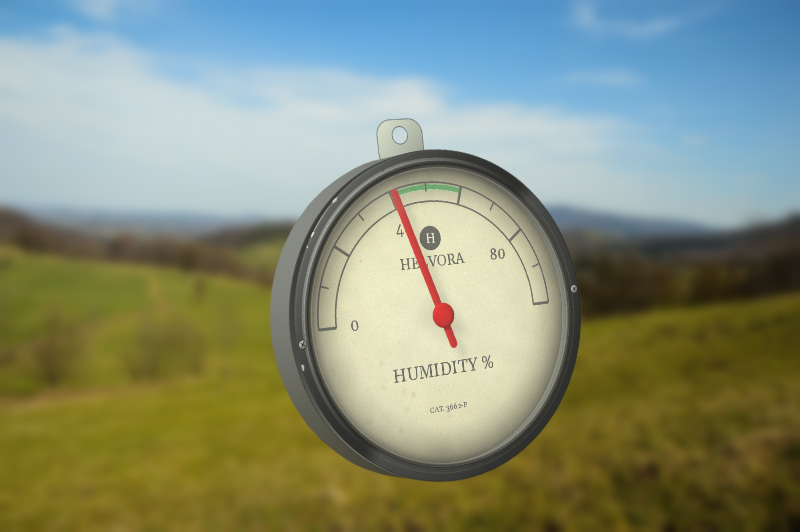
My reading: 40 %
